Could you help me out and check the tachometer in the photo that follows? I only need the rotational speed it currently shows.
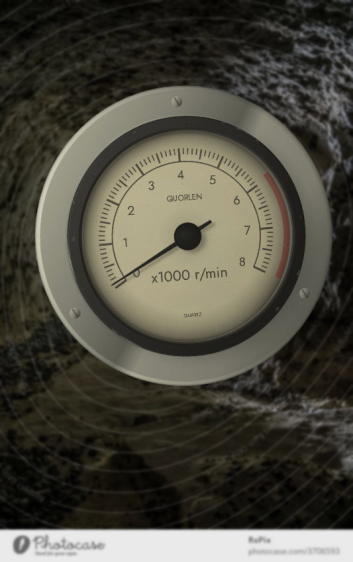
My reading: 100 rpm
